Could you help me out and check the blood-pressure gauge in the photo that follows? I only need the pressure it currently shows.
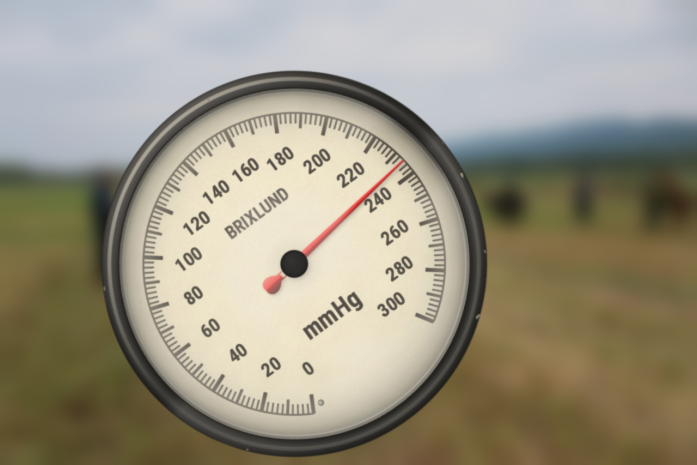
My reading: 234 mmHg
